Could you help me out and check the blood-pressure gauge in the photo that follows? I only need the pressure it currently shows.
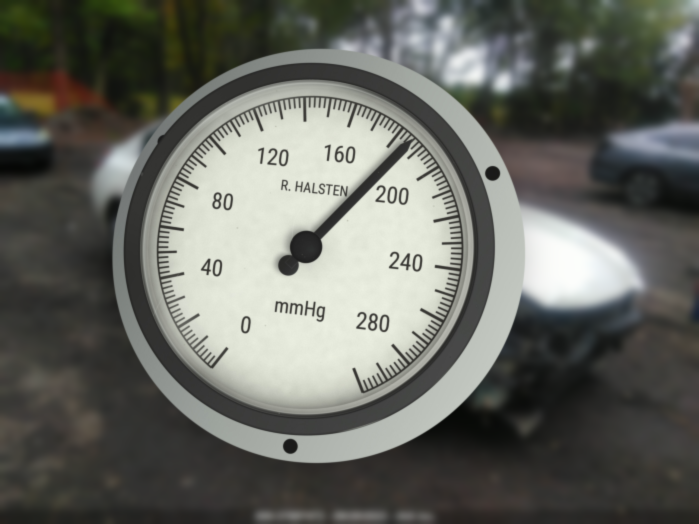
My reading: 186 mmHg
